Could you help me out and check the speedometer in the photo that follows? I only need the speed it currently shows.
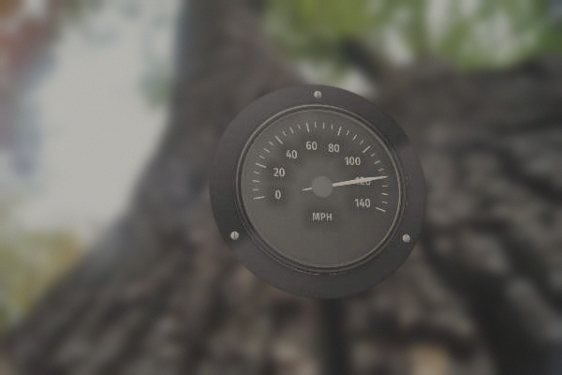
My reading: 120 mph
